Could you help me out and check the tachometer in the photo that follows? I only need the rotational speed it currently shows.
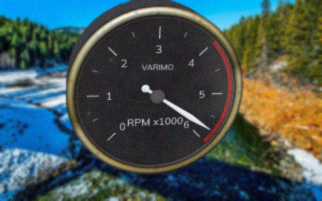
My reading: 5750 rpm
